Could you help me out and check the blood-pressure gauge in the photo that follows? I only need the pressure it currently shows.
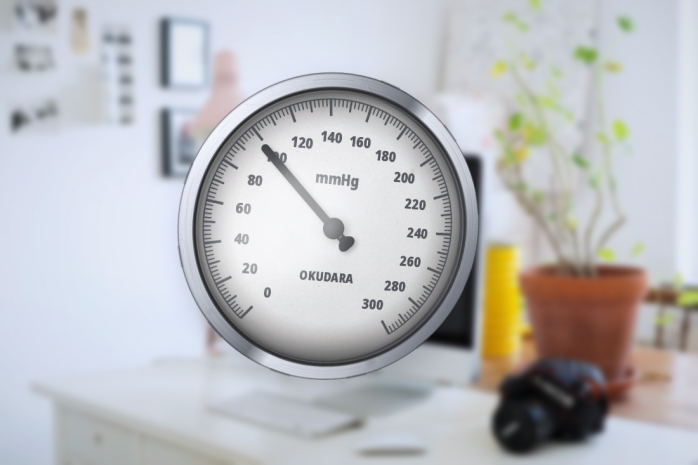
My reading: 98 mmHg
